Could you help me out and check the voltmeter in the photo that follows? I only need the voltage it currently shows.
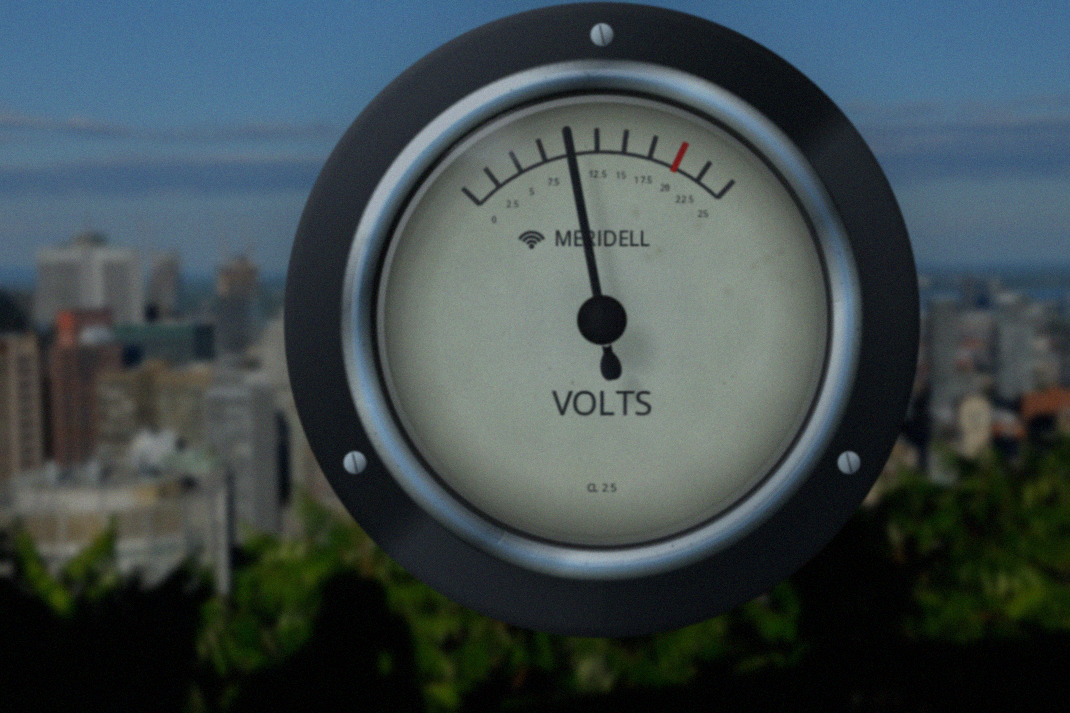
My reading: 10 V
